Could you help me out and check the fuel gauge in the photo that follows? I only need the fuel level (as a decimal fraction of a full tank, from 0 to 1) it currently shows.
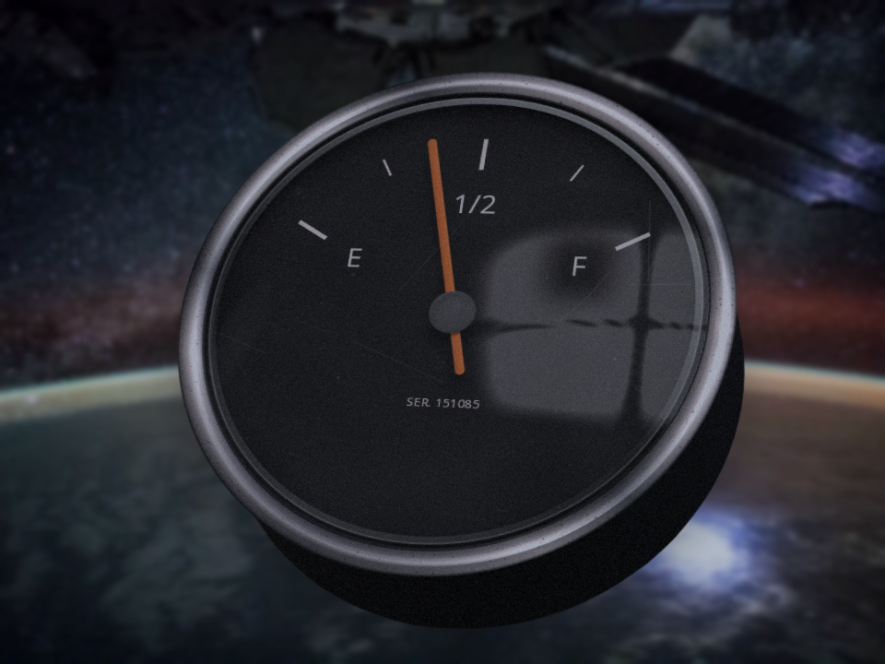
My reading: 0.375
